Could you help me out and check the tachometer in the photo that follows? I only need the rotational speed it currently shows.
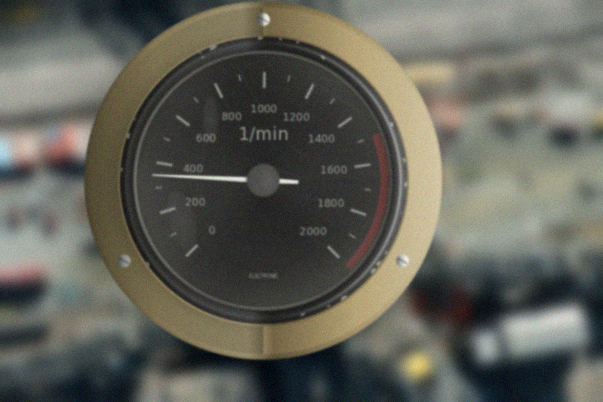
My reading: 350 rpm
